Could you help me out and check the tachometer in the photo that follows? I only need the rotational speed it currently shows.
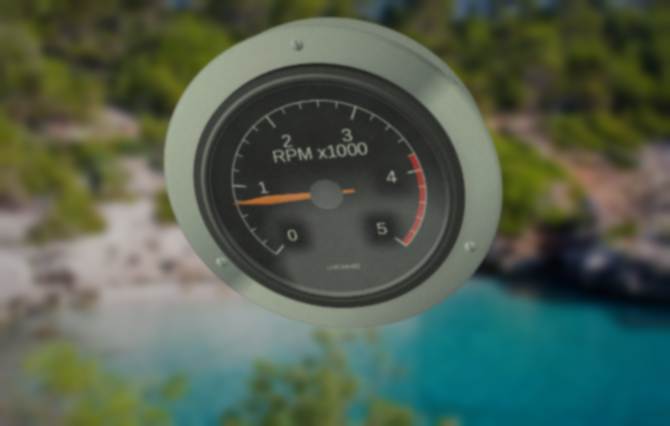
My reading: 800 rpm
